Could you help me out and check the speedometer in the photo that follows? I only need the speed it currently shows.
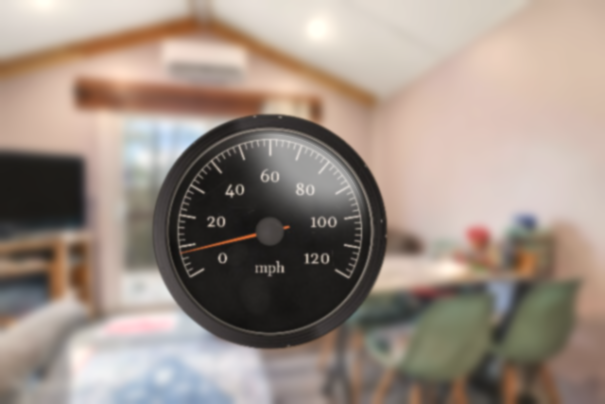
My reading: 8 mph
